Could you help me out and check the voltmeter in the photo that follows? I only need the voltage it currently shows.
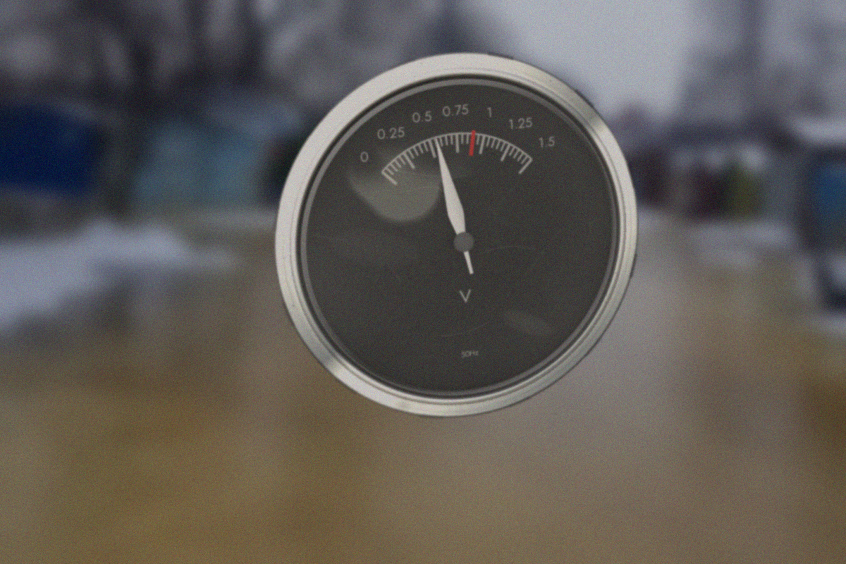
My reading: 0.55 V
